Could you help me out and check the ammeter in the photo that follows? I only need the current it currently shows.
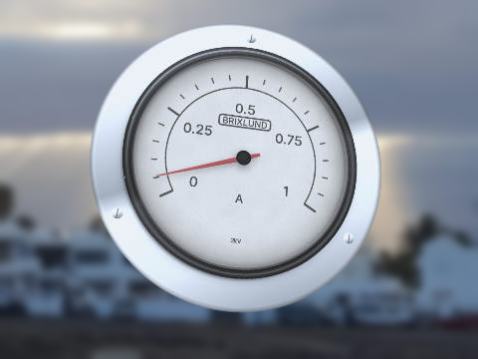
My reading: 0.05 A
